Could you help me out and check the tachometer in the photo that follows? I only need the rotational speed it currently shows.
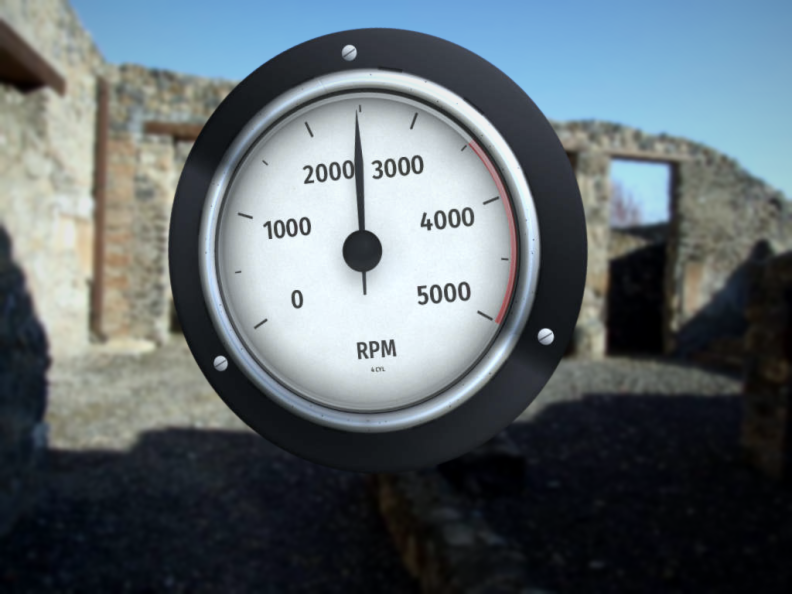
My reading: 2500 rpm
